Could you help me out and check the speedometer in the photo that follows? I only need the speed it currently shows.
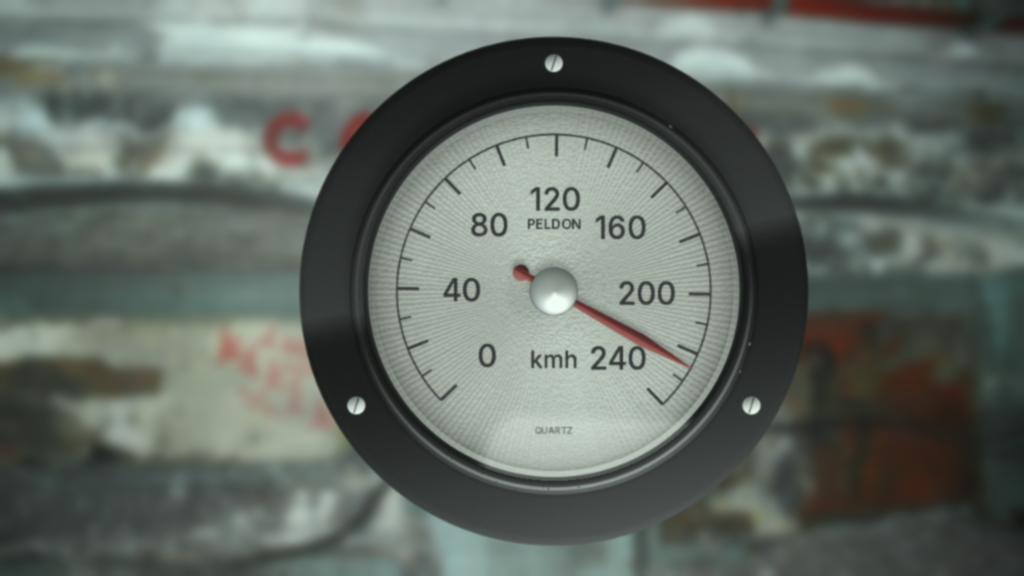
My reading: 225 km/h
